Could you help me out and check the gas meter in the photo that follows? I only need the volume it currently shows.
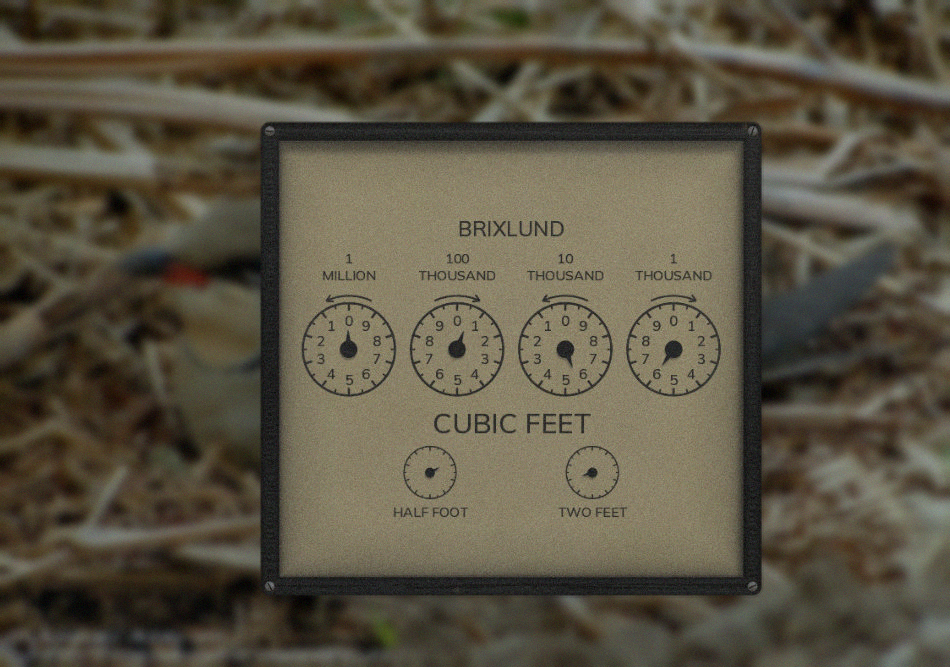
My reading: 5600 ft³
